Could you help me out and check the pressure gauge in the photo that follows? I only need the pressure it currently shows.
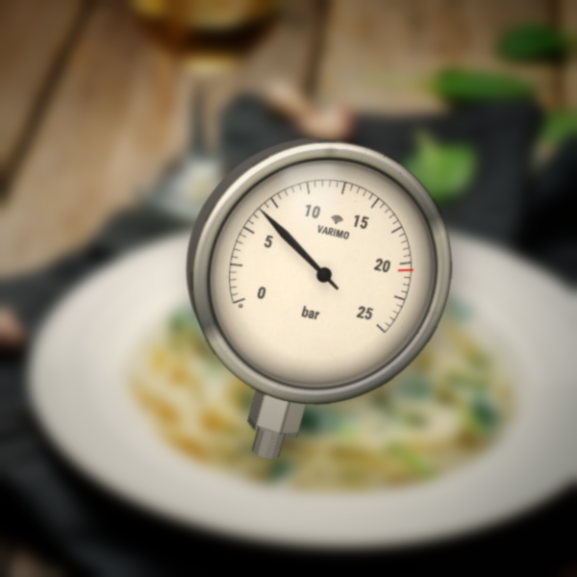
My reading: 6.5 bar
